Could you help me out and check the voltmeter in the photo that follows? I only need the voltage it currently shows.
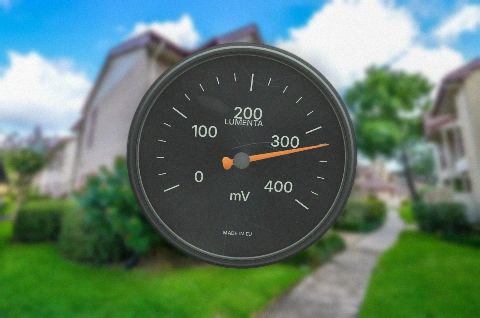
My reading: 320 mV
